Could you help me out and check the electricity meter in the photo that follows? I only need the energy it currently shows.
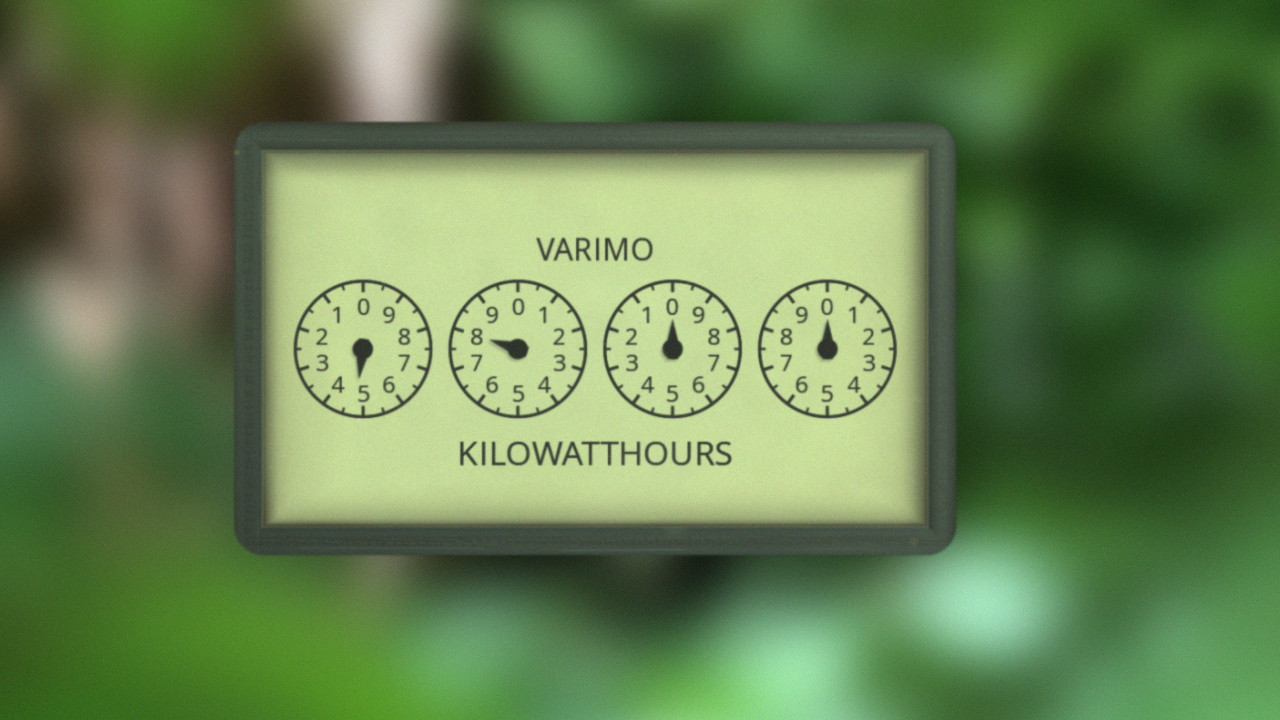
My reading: 4800 kWh
